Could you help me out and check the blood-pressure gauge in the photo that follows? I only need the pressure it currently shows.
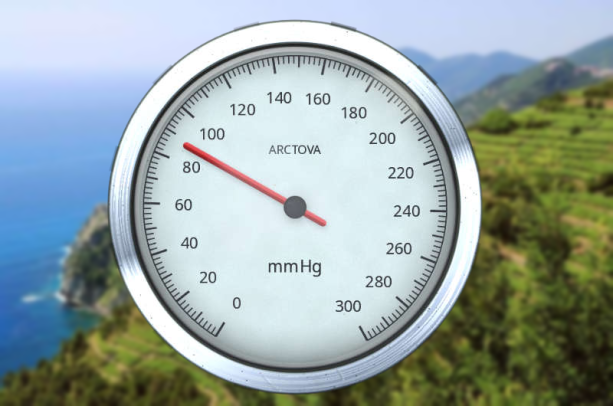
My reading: 88 mmHg
